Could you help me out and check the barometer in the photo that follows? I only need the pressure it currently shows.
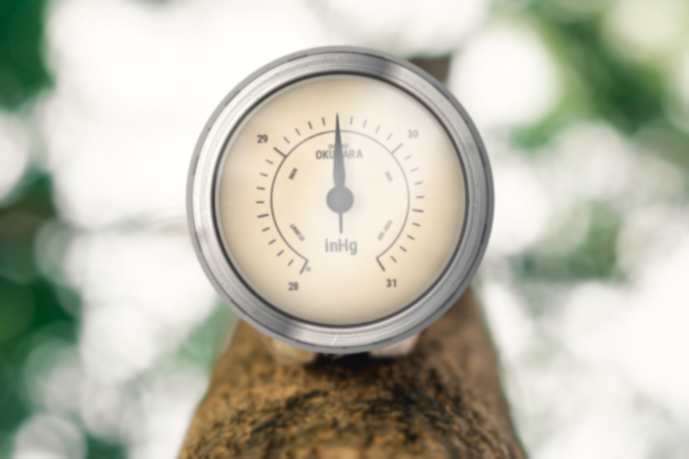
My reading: 29.5 inHg
